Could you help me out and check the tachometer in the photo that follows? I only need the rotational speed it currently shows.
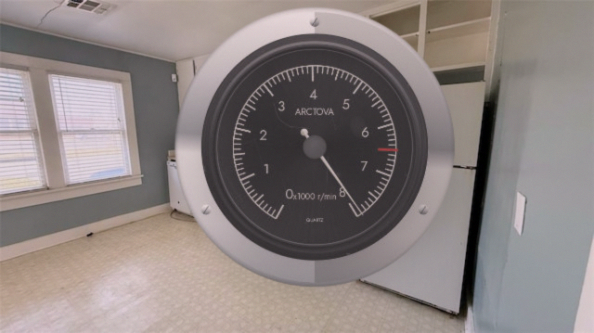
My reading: 7900 rpm
